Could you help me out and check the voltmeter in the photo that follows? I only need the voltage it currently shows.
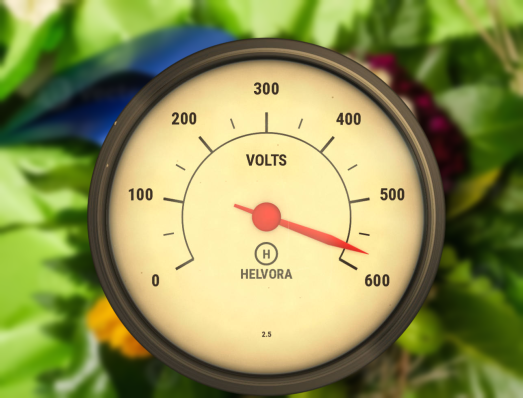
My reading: 575 V
